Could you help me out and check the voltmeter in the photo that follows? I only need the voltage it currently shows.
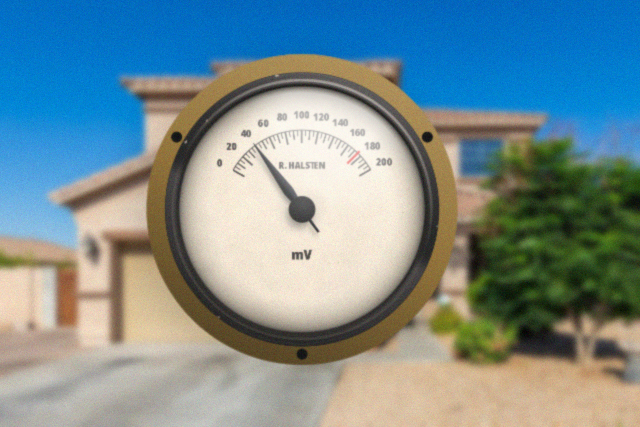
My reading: 40 mV
